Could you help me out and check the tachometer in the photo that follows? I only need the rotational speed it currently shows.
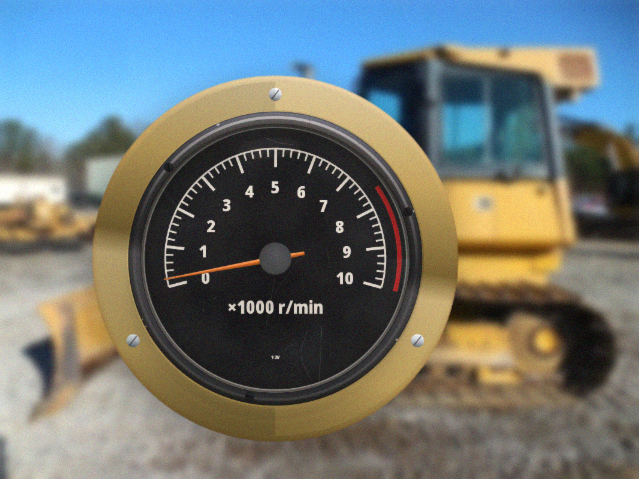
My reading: 200 rpm
